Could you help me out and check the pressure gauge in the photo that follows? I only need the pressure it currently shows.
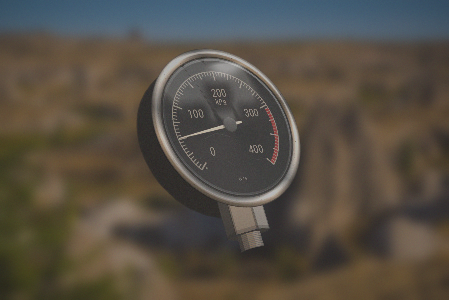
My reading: 50 kPa
